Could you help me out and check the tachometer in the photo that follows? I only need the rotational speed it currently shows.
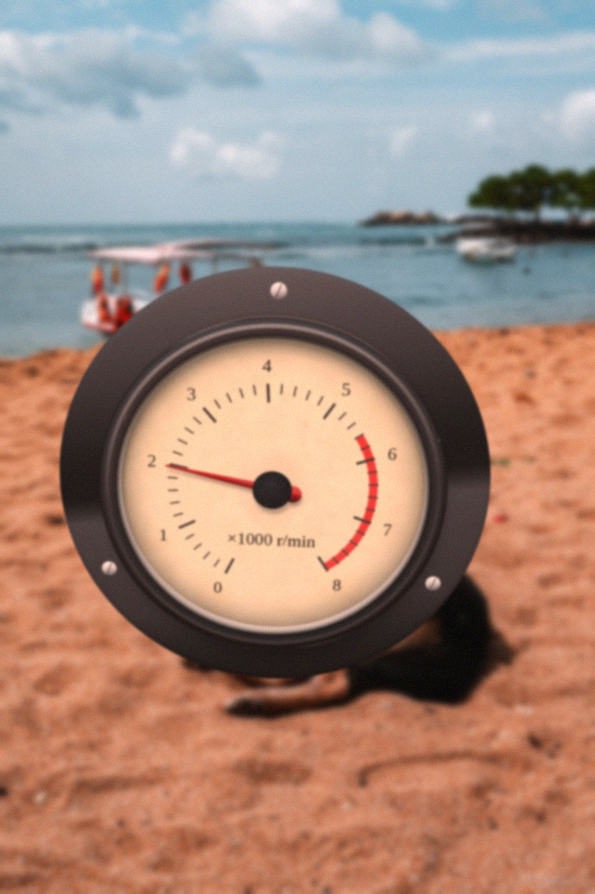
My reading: 2000 rpm
